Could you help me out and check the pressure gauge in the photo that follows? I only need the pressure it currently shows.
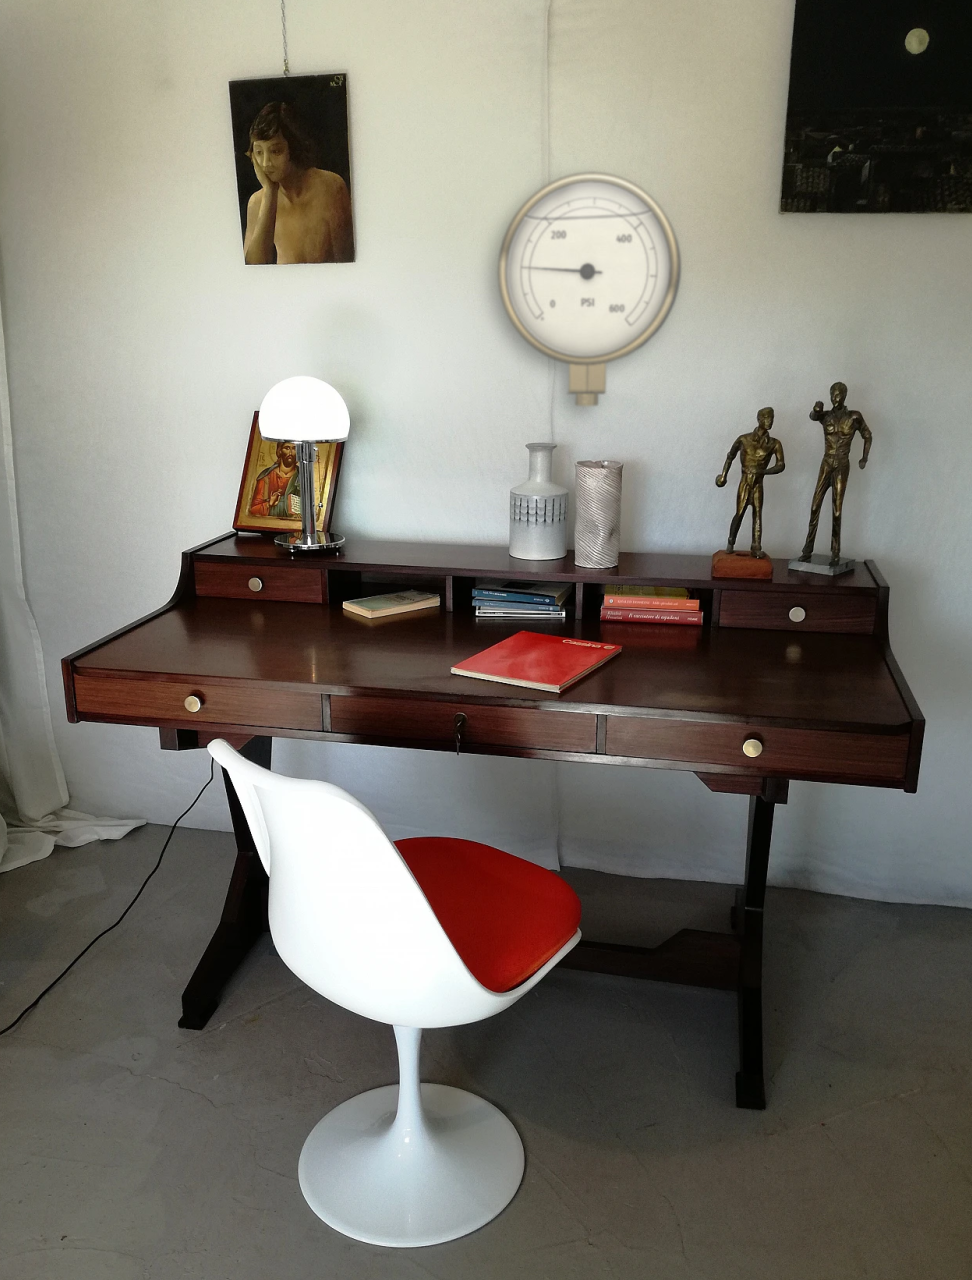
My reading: 100 psi
